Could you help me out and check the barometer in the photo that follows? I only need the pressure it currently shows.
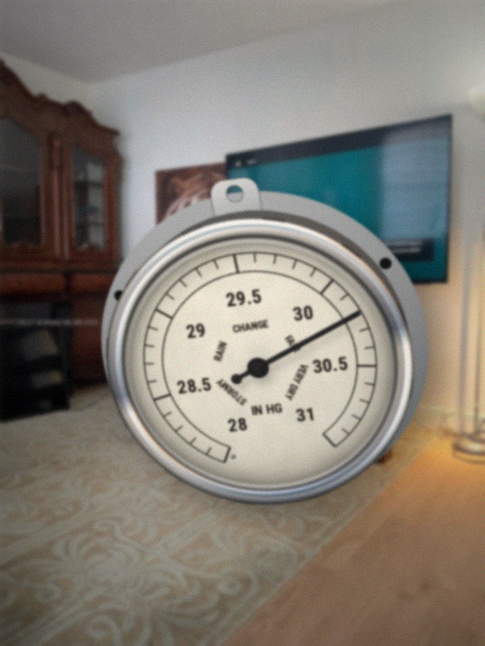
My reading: 30.2 inHg
